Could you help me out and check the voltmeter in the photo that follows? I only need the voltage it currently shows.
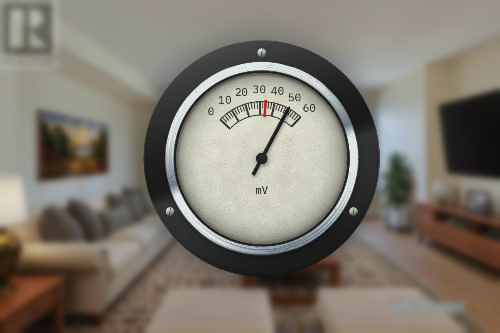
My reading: 50 mV
